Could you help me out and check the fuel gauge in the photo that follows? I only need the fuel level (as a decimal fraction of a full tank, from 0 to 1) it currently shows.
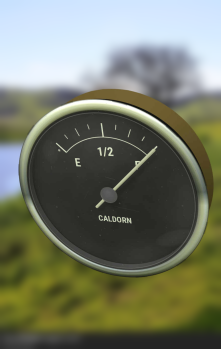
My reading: 1
